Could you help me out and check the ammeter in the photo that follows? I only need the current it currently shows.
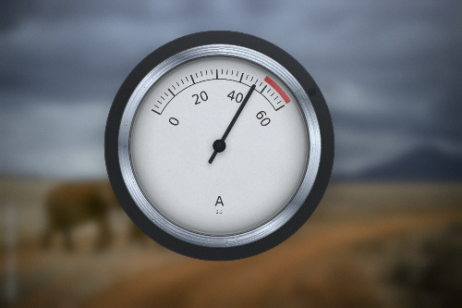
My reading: 46 A
